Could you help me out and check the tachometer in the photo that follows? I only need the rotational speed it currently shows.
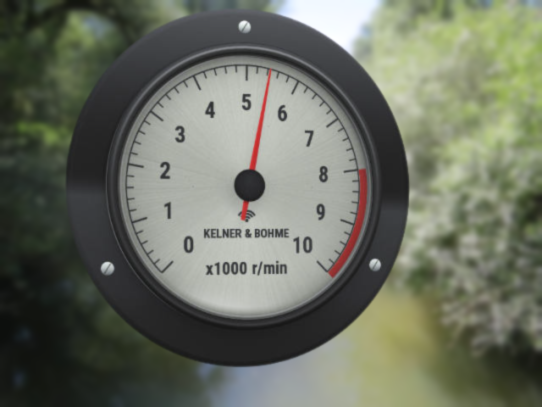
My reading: 5400 rpm
